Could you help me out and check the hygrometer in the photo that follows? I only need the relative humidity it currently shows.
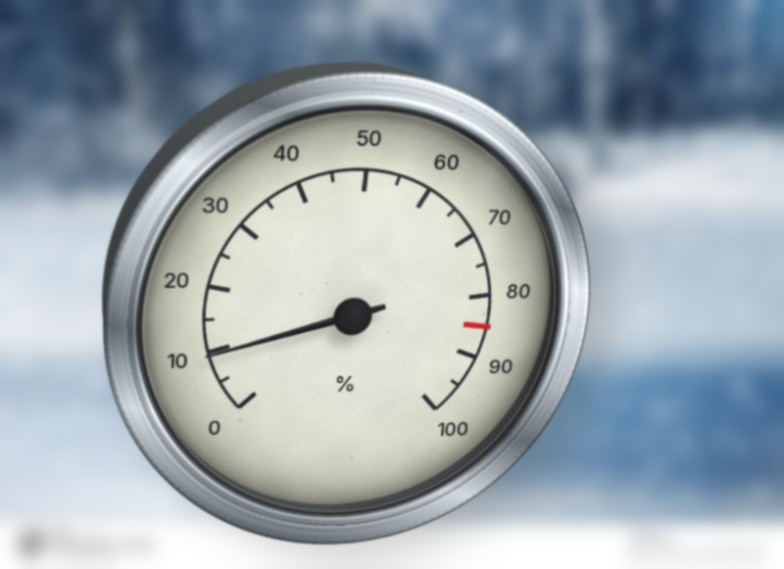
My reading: 10 %
